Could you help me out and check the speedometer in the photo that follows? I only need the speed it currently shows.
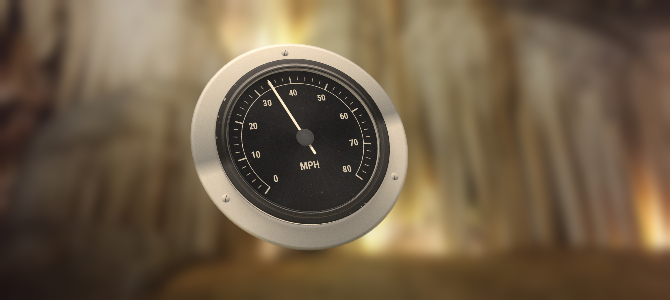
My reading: 34 mph
